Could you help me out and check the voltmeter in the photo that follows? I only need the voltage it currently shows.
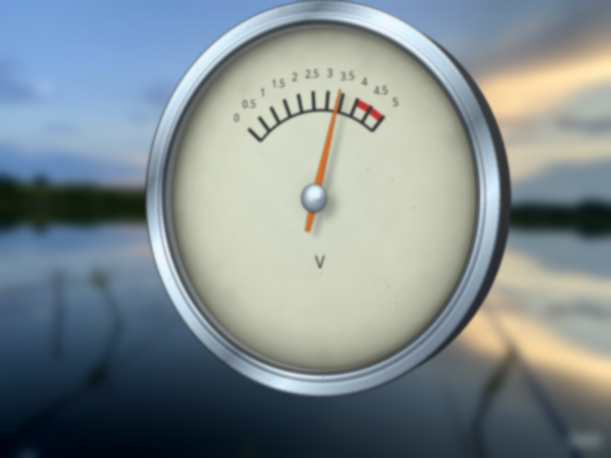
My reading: 3.5 V
